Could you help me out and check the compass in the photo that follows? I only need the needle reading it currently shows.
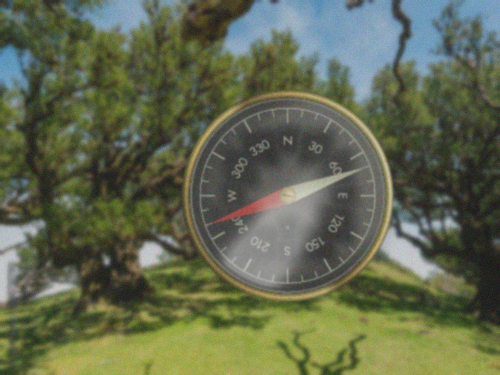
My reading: 250 °
